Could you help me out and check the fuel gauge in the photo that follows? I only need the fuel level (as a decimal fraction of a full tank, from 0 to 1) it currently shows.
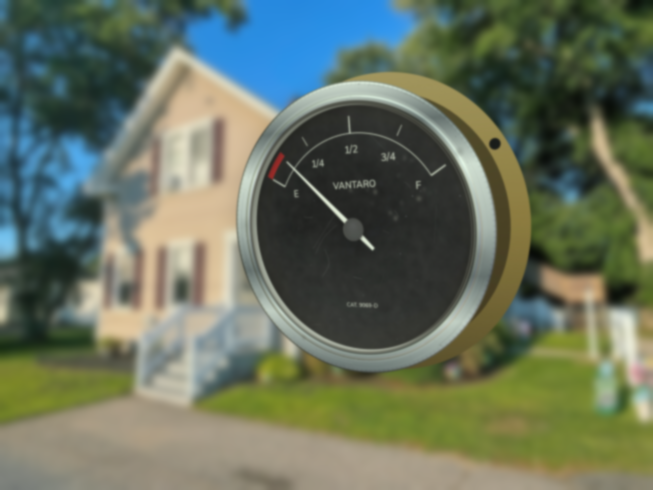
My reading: 0.125
